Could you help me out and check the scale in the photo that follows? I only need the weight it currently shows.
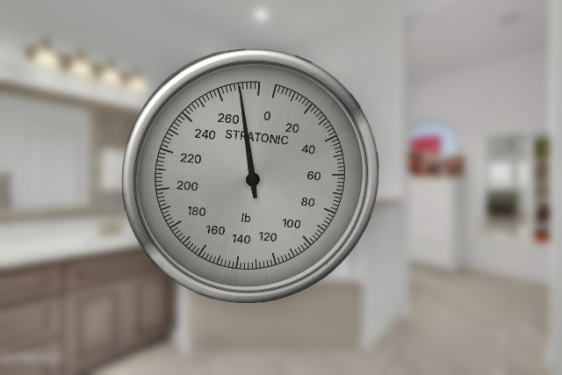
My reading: 270 lb
